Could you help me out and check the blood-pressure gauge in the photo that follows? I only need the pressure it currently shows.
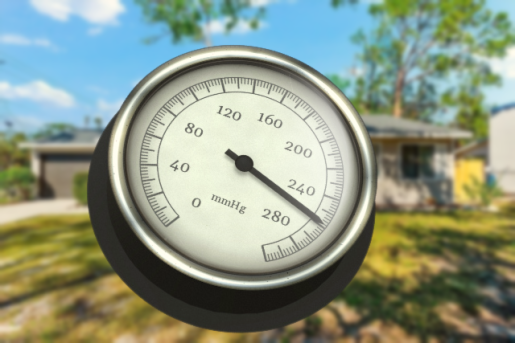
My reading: 260 mmHg
